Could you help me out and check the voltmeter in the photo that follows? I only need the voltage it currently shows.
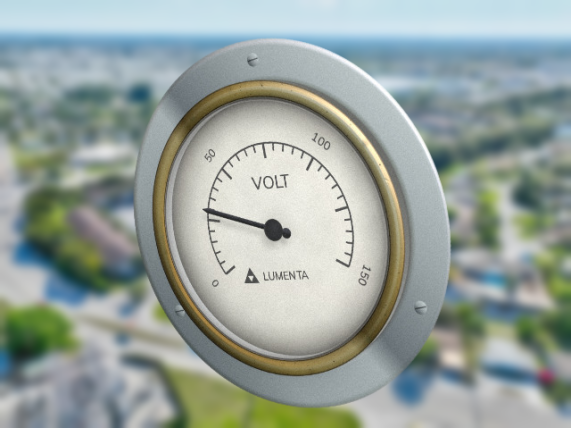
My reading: 30 V
